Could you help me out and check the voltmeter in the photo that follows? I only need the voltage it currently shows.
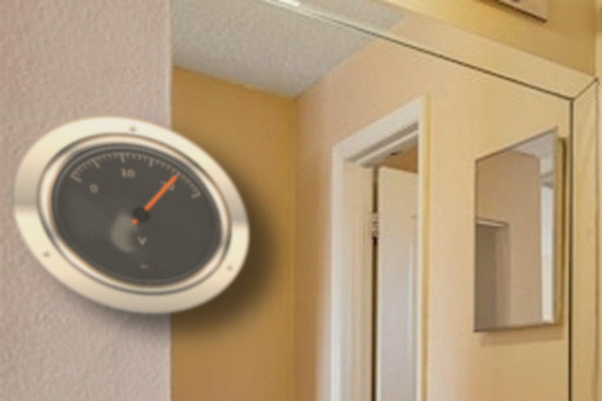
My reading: 20 V
